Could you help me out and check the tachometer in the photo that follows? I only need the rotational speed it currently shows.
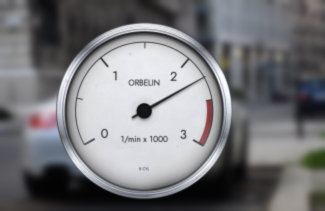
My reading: 2250 rpm
